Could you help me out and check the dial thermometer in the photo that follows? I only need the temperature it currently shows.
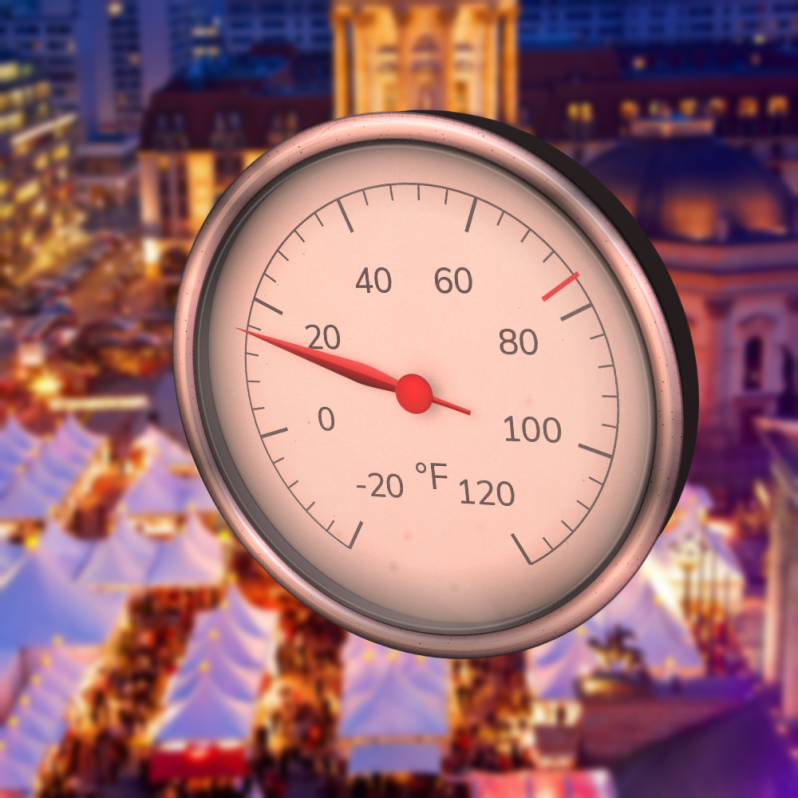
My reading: 16 °F
